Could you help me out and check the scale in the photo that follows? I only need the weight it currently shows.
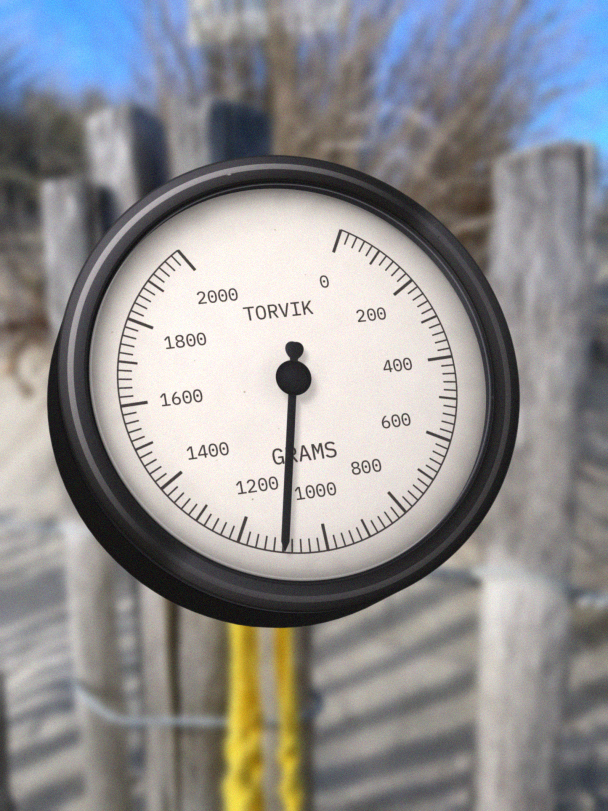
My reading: 1100 g
